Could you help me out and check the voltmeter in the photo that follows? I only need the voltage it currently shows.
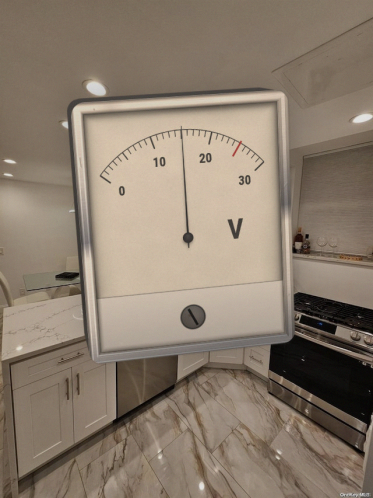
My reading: 15 V
